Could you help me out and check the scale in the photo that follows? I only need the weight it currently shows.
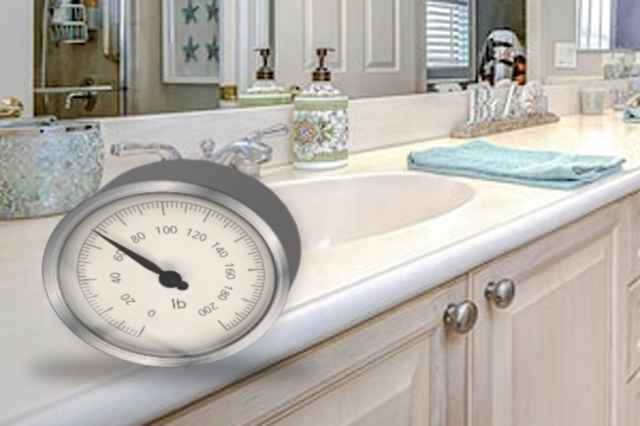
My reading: 70 lb
